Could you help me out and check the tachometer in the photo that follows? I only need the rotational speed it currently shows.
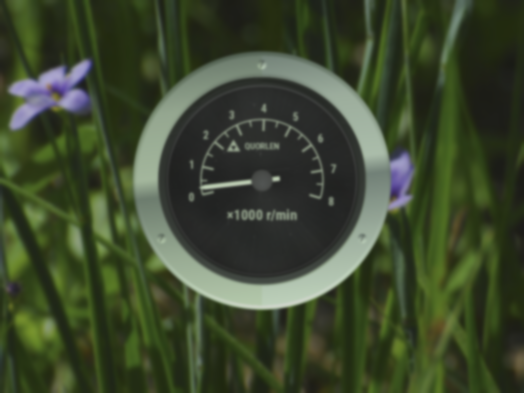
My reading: 250 rpm
